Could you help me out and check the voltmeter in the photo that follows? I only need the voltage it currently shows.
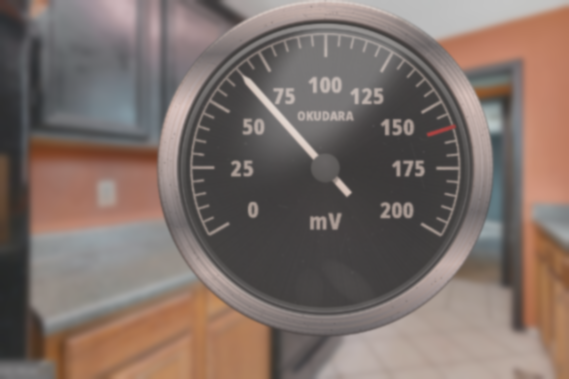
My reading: 65 mV
